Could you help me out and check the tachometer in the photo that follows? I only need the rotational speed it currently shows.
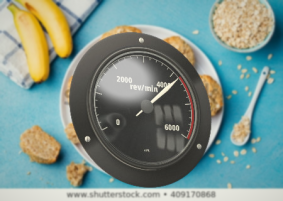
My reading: 4200 rpm
